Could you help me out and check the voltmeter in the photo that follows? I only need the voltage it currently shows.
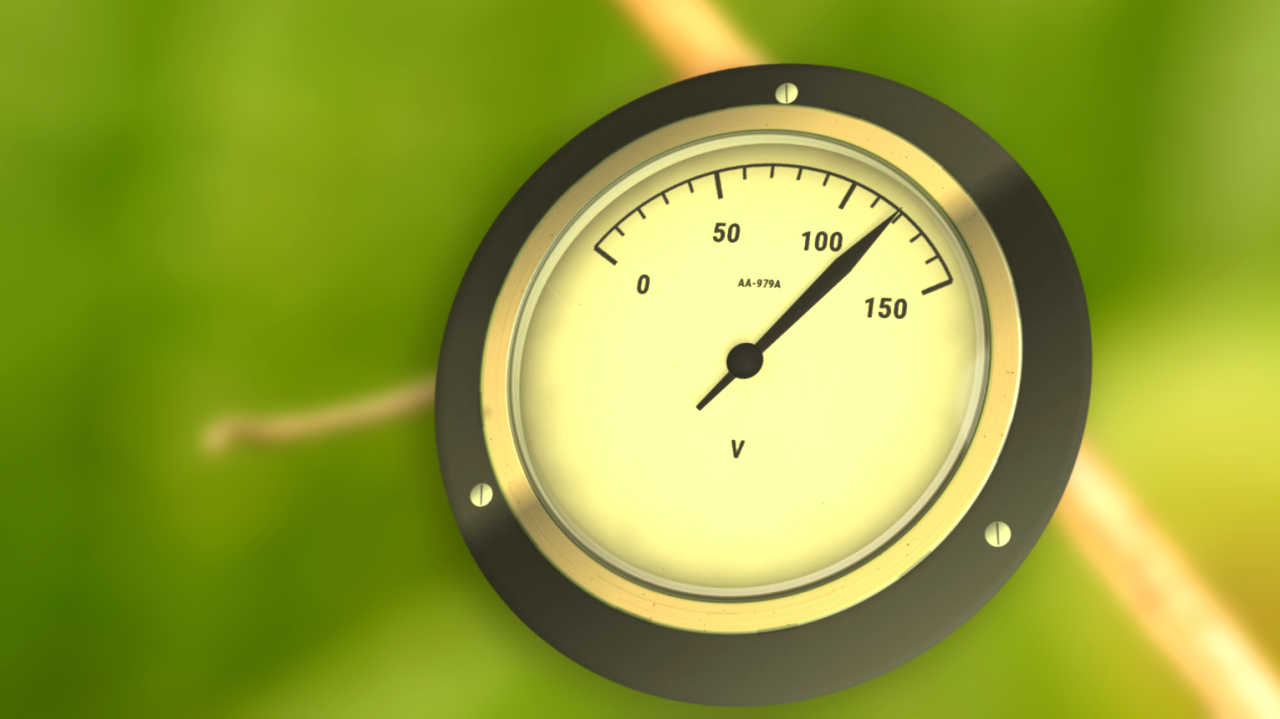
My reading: 120 V
